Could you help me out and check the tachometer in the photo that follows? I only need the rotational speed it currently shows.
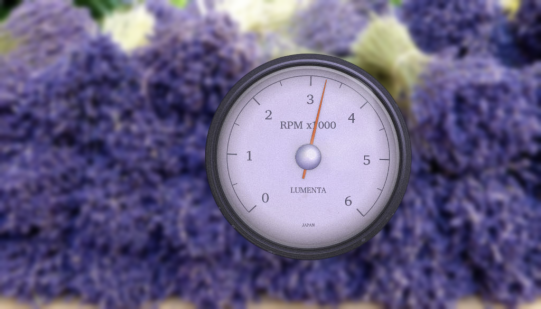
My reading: 3250 rpm
